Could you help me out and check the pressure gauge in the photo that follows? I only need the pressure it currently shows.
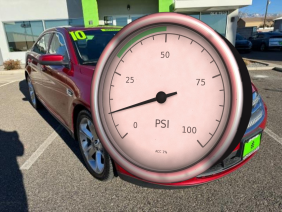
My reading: 10 psi
